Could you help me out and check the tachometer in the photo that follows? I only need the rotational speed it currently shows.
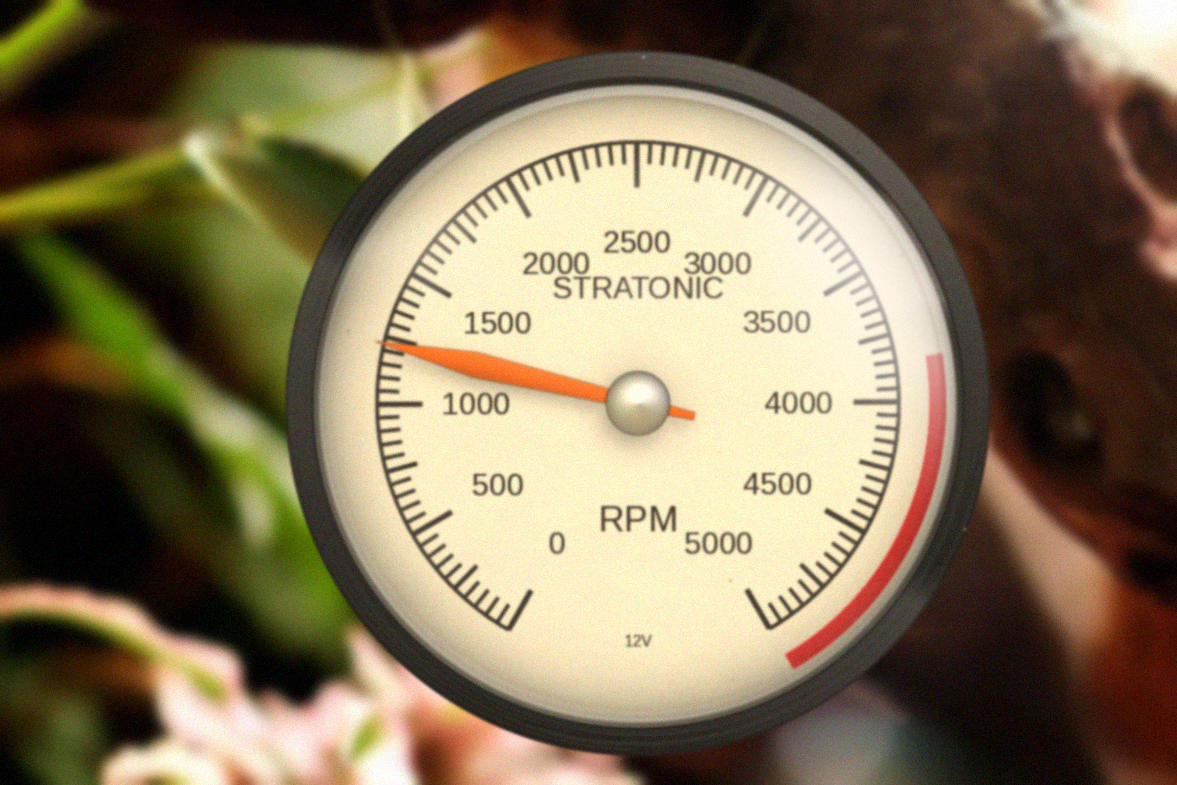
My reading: 1225 rpm
